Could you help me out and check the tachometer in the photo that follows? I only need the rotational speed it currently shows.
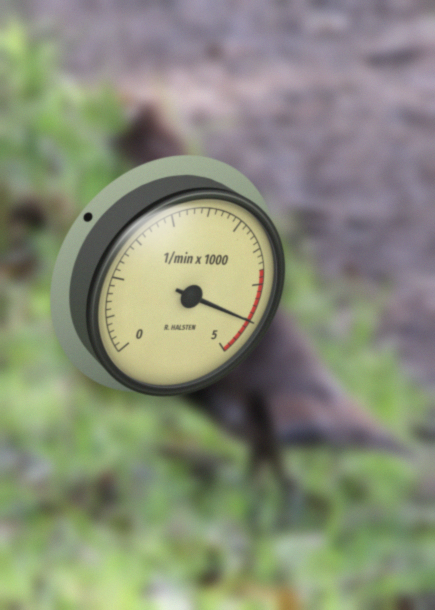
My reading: 4500 rpm
